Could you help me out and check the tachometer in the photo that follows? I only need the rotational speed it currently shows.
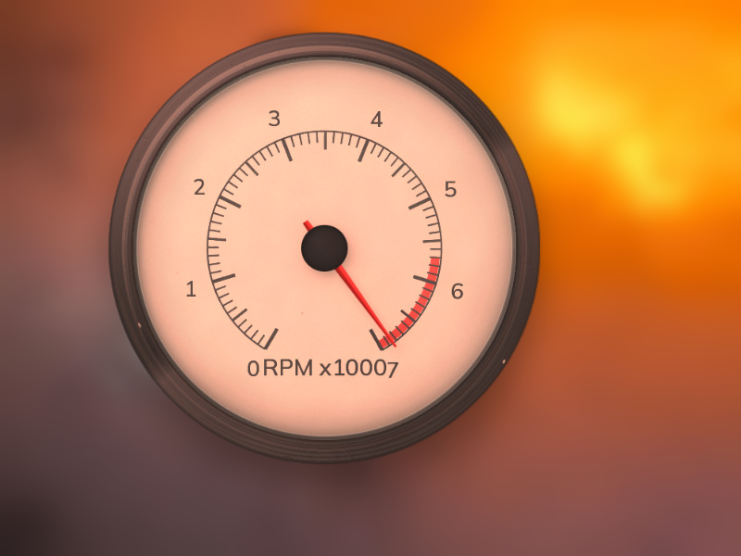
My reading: 6850 rpm
